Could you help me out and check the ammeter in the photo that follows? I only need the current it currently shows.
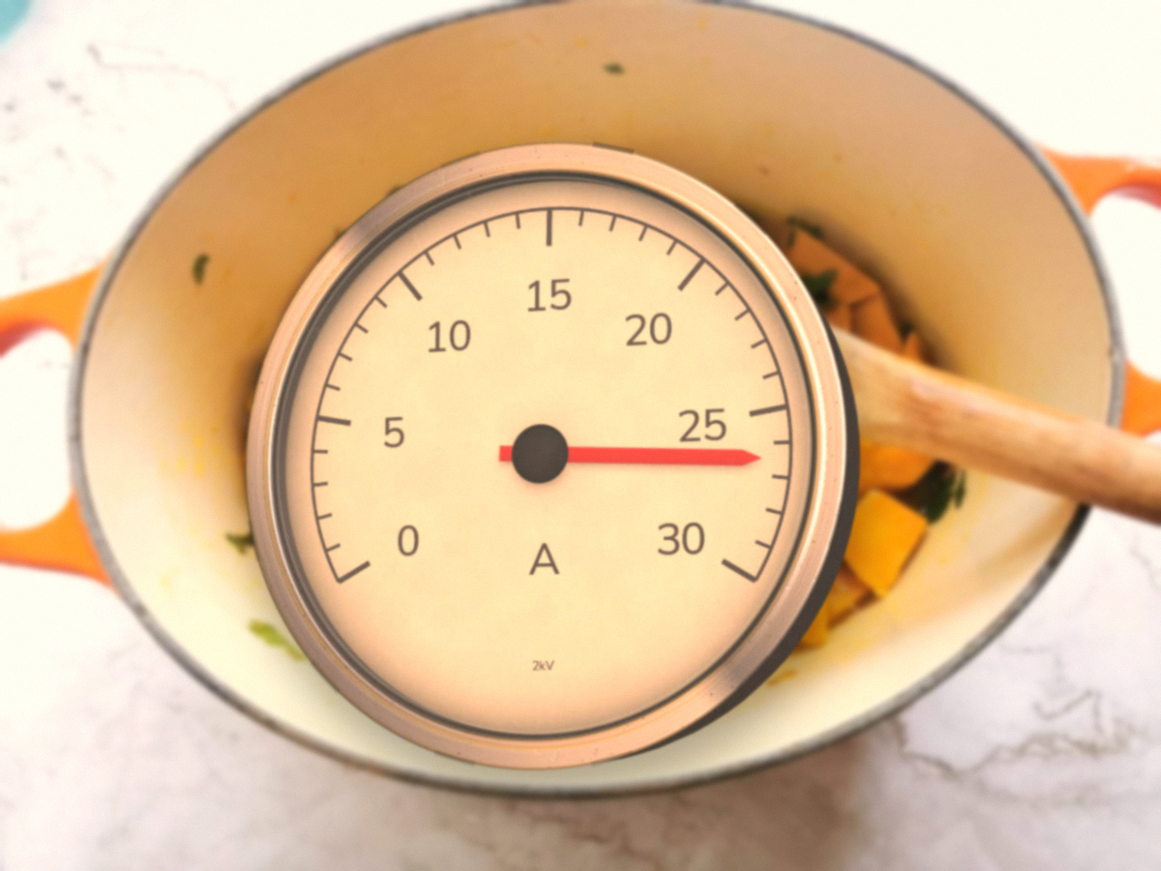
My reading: 26.5 A
